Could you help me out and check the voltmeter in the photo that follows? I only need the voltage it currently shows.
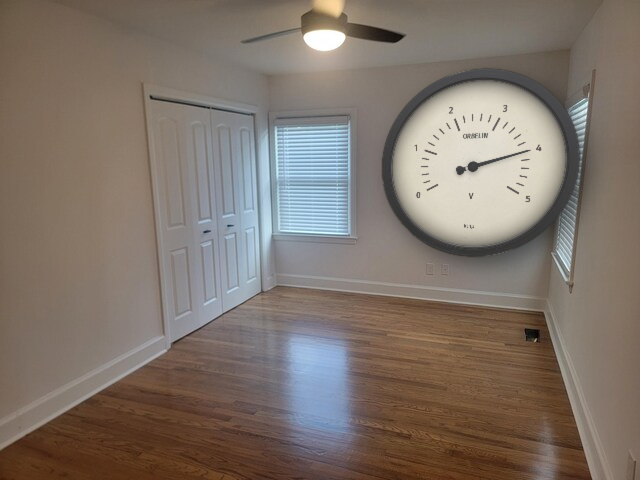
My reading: 4 V
